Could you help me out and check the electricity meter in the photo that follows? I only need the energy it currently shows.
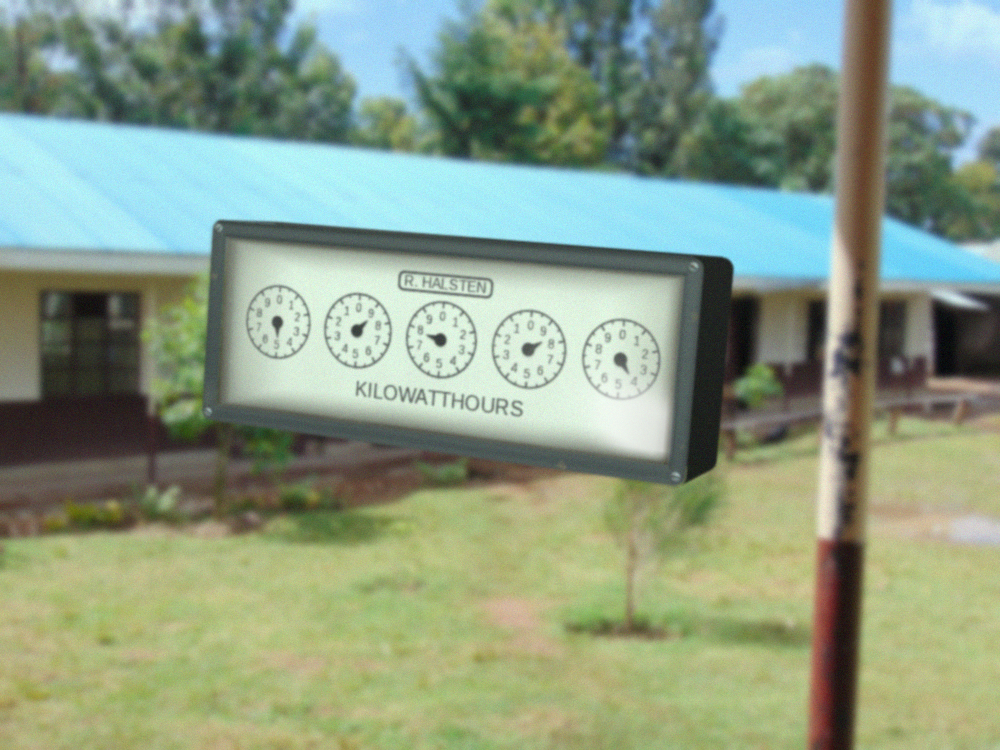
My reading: 48784 kWh
